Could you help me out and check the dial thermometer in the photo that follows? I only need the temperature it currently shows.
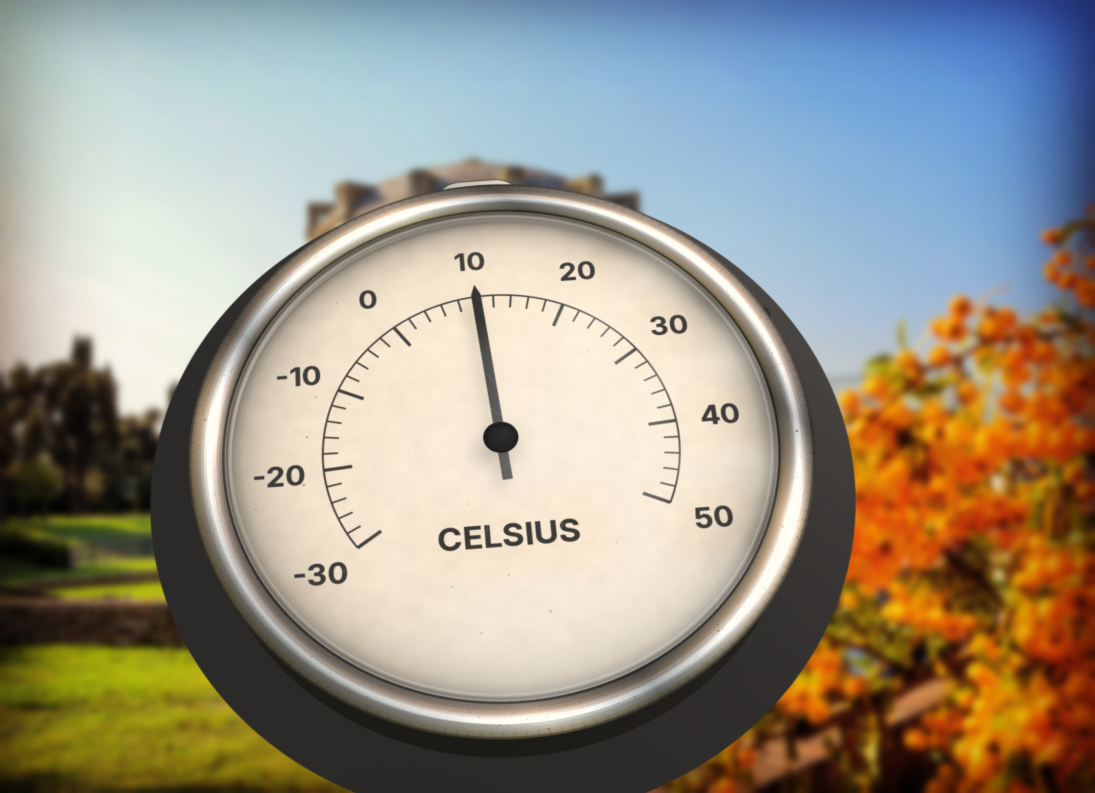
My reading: 10 °C
